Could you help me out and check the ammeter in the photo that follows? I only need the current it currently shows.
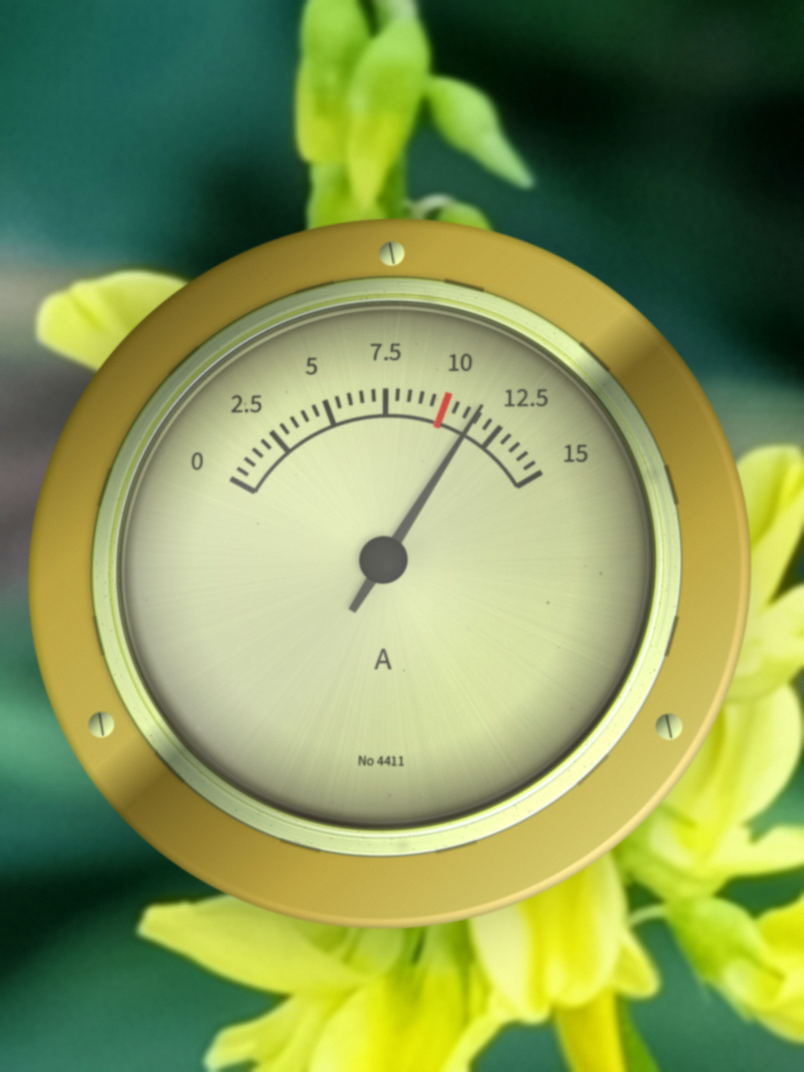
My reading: 11.5 A
